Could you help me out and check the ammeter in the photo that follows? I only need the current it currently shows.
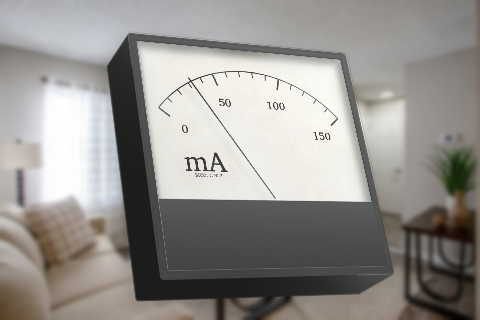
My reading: 30 mA
